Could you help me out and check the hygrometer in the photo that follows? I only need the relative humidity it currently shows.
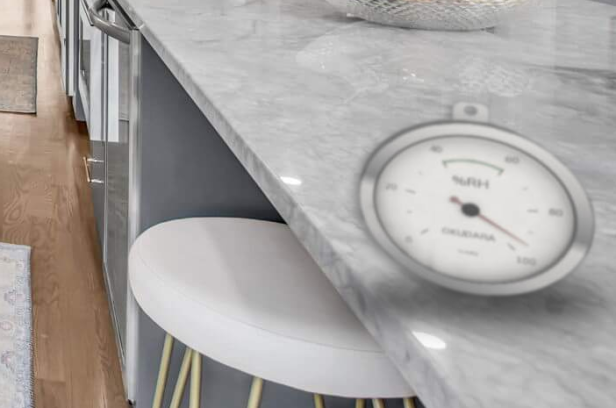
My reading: 95 %
